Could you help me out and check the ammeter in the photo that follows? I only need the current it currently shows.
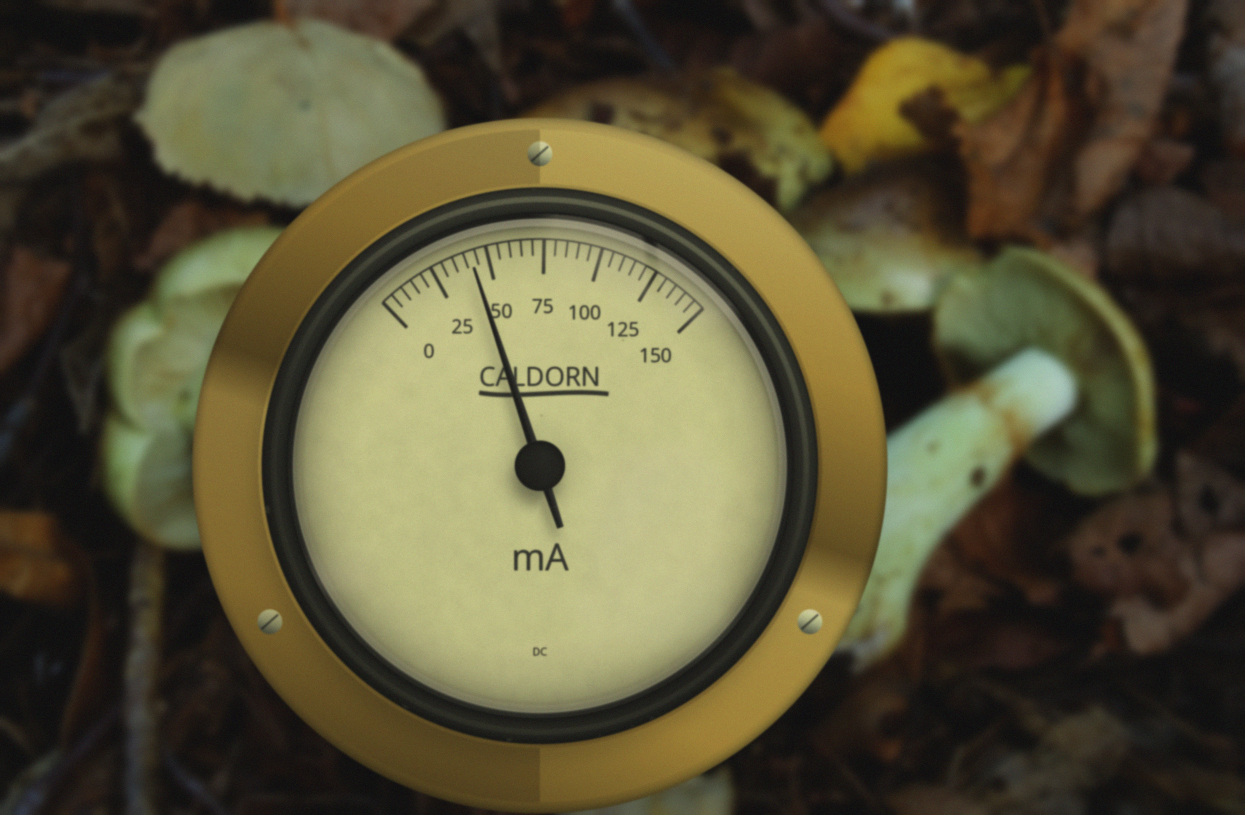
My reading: 42.5 mA
